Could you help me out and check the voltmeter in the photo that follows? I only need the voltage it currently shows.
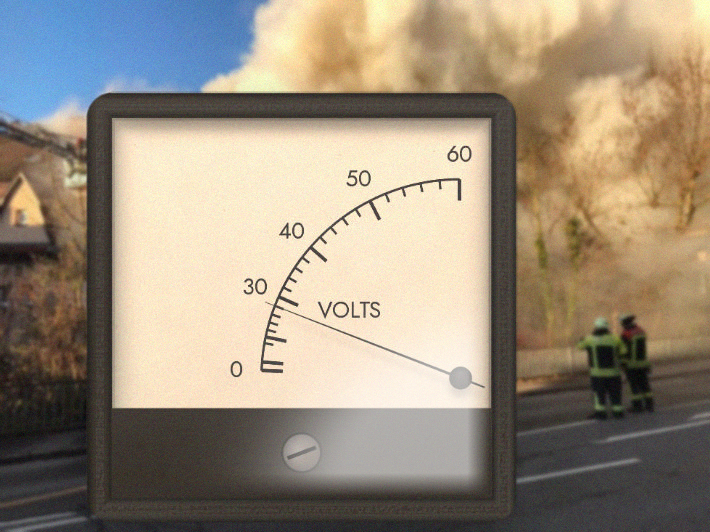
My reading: 28 V
